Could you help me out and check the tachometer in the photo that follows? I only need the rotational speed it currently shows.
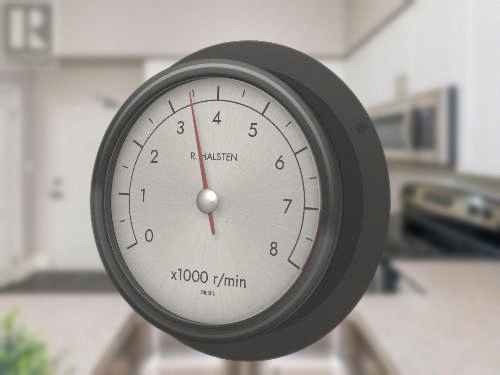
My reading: 3500 rpm
